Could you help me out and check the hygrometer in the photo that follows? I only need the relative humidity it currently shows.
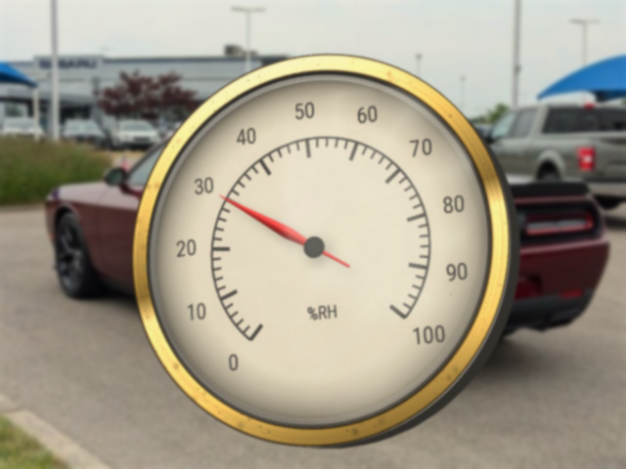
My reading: 30 %
